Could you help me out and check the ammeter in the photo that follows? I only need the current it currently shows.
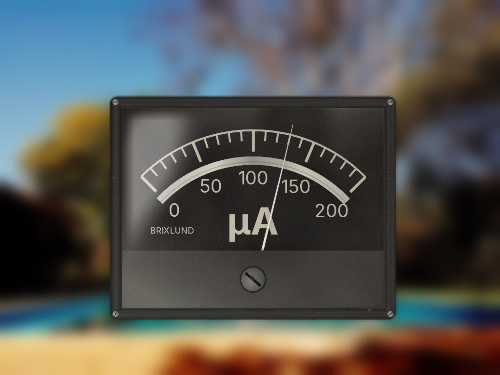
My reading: 130 µA
